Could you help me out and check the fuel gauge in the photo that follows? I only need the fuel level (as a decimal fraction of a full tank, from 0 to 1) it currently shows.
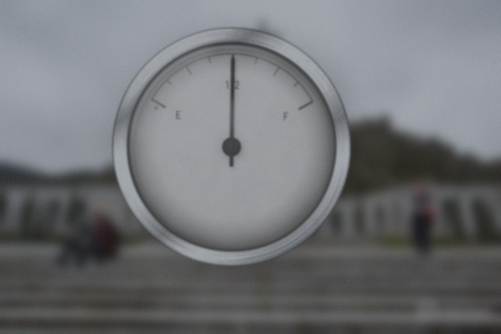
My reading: 0.5
